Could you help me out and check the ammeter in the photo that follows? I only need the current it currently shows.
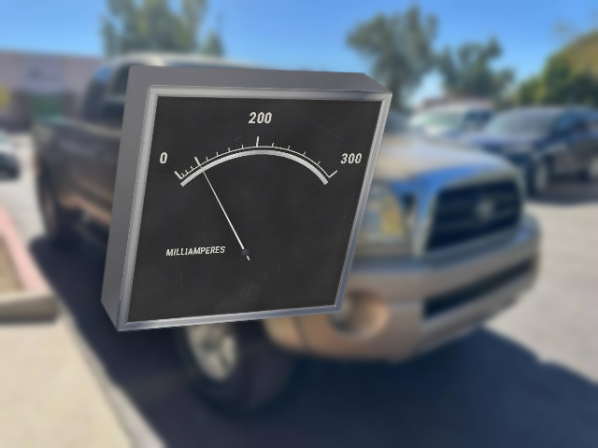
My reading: 100 mA
